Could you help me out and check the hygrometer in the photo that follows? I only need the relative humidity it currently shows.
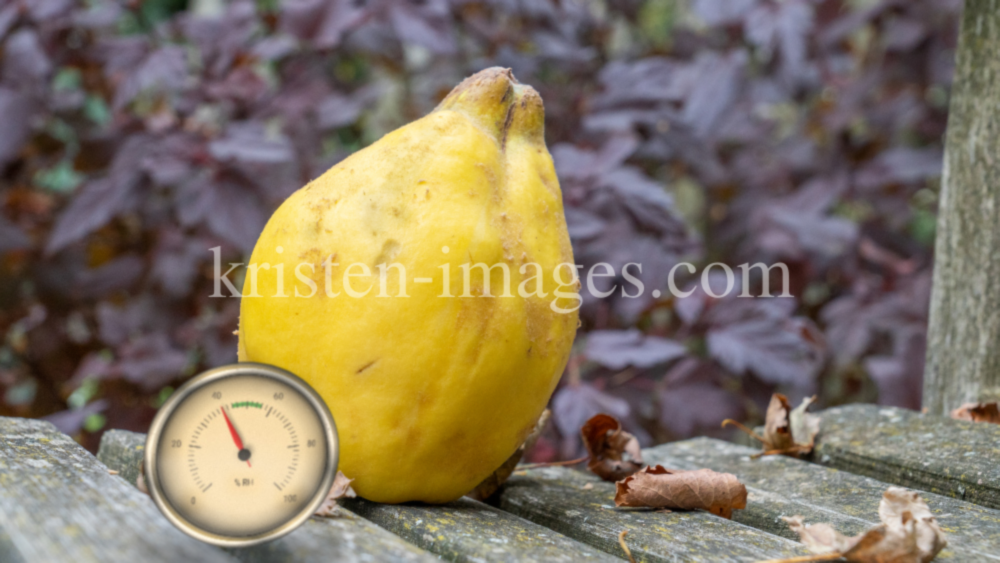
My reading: 40 %
